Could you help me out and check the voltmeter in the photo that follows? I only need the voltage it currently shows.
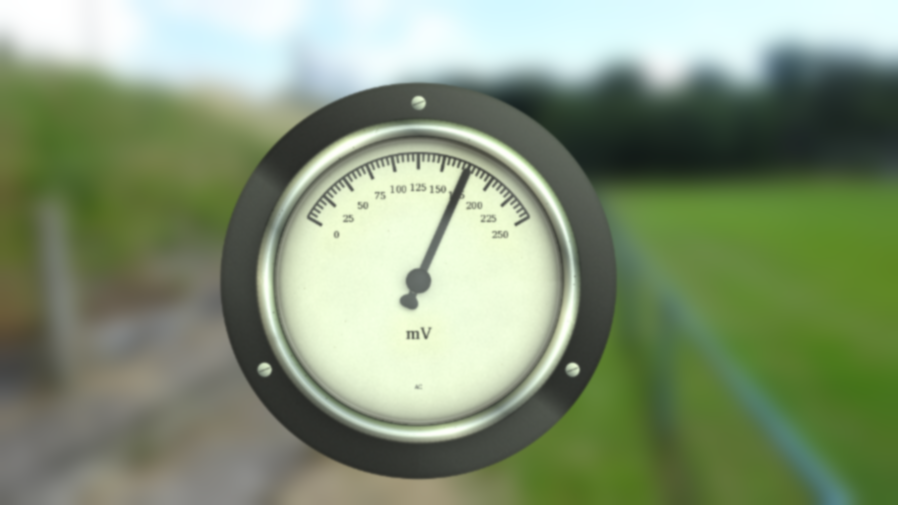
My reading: 175 mV
